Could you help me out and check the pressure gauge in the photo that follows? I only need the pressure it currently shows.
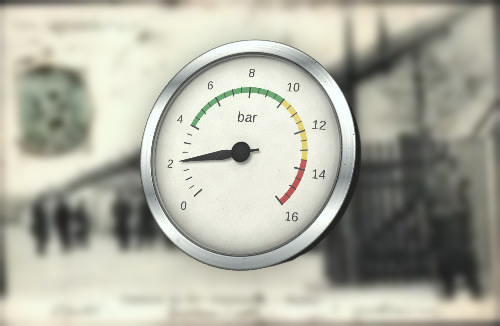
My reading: 2 bar
